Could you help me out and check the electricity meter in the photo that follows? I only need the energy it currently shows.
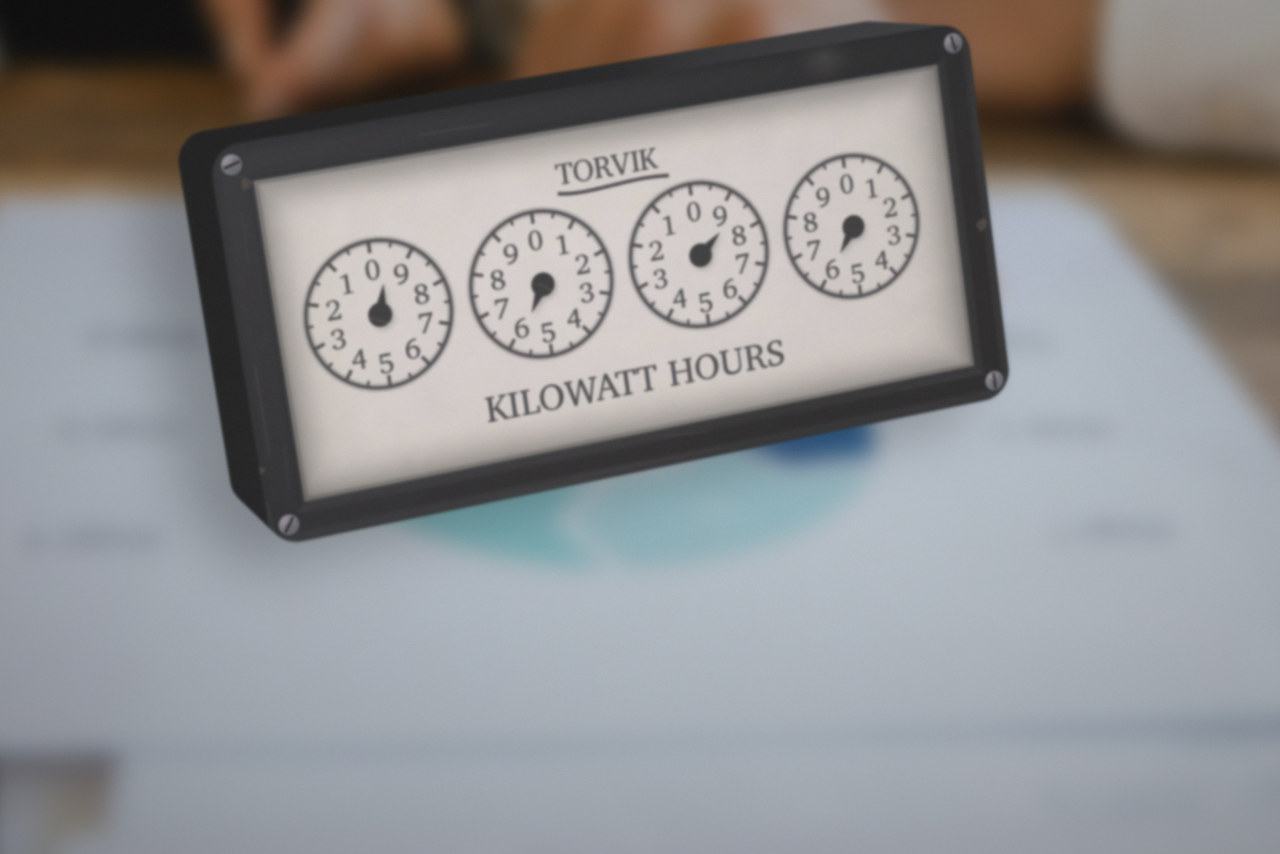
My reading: 9586 kWh
